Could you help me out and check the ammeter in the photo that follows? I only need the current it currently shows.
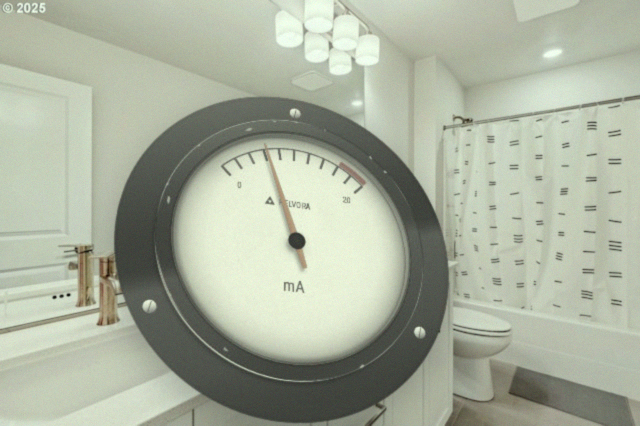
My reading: 6 mA
